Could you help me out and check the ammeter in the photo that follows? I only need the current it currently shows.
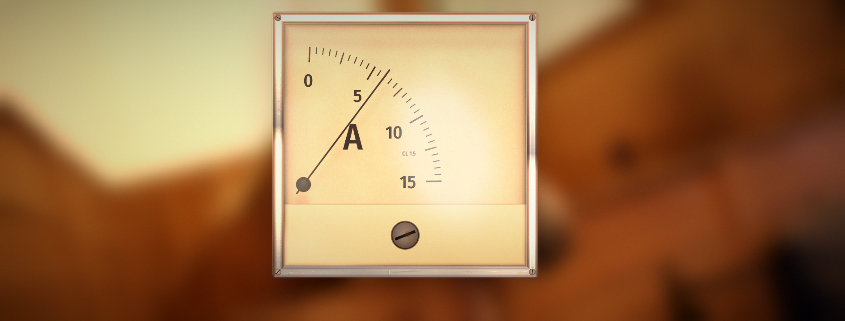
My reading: 6 A
